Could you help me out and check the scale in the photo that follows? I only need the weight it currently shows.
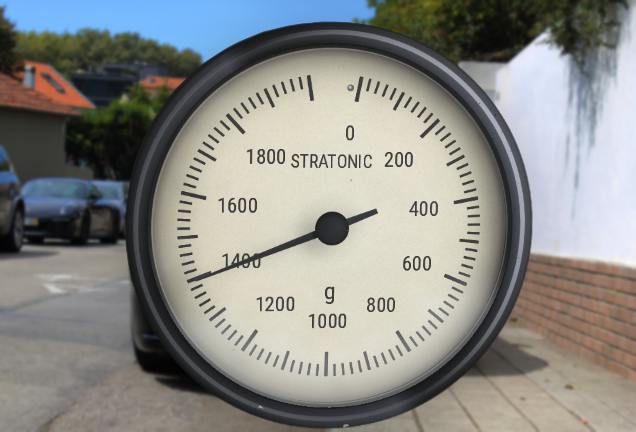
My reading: 1400 g
